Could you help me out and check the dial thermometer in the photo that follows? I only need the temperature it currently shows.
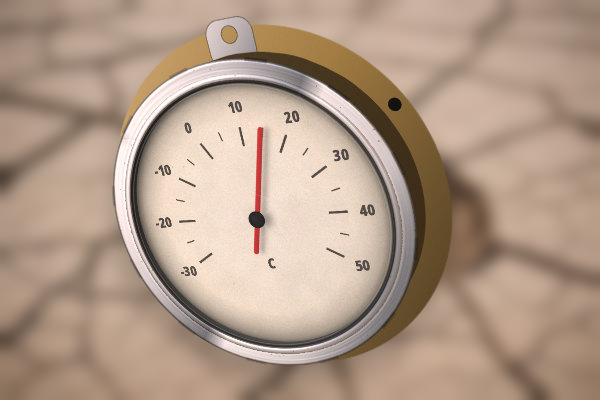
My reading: 15 °C
